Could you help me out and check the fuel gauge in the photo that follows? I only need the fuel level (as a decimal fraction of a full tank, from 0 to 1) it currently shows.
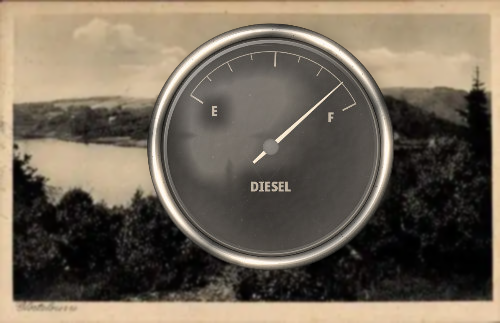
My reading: 0.875
